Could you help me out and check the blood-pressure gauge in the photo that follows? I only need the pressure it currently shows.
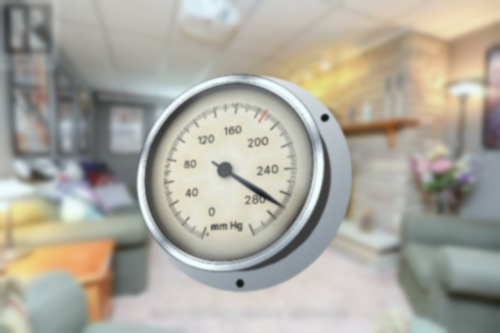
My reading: 270 mmHg
